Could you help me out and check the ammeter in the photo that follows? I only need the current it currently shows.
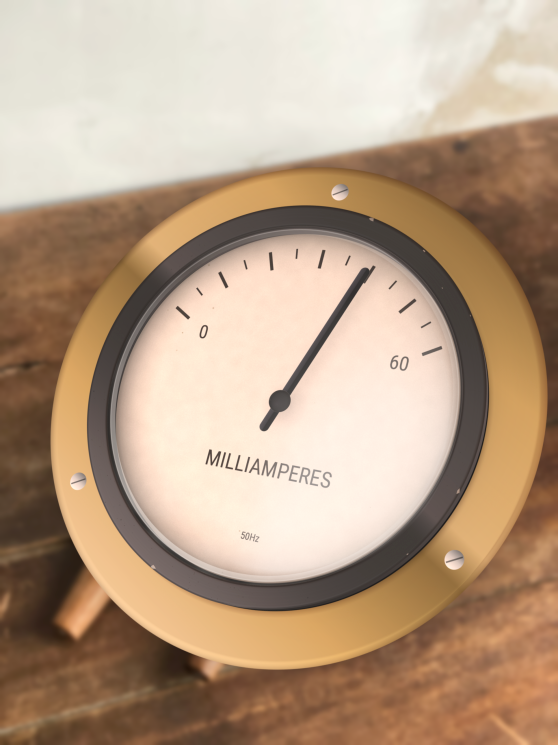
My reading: 40 mA
